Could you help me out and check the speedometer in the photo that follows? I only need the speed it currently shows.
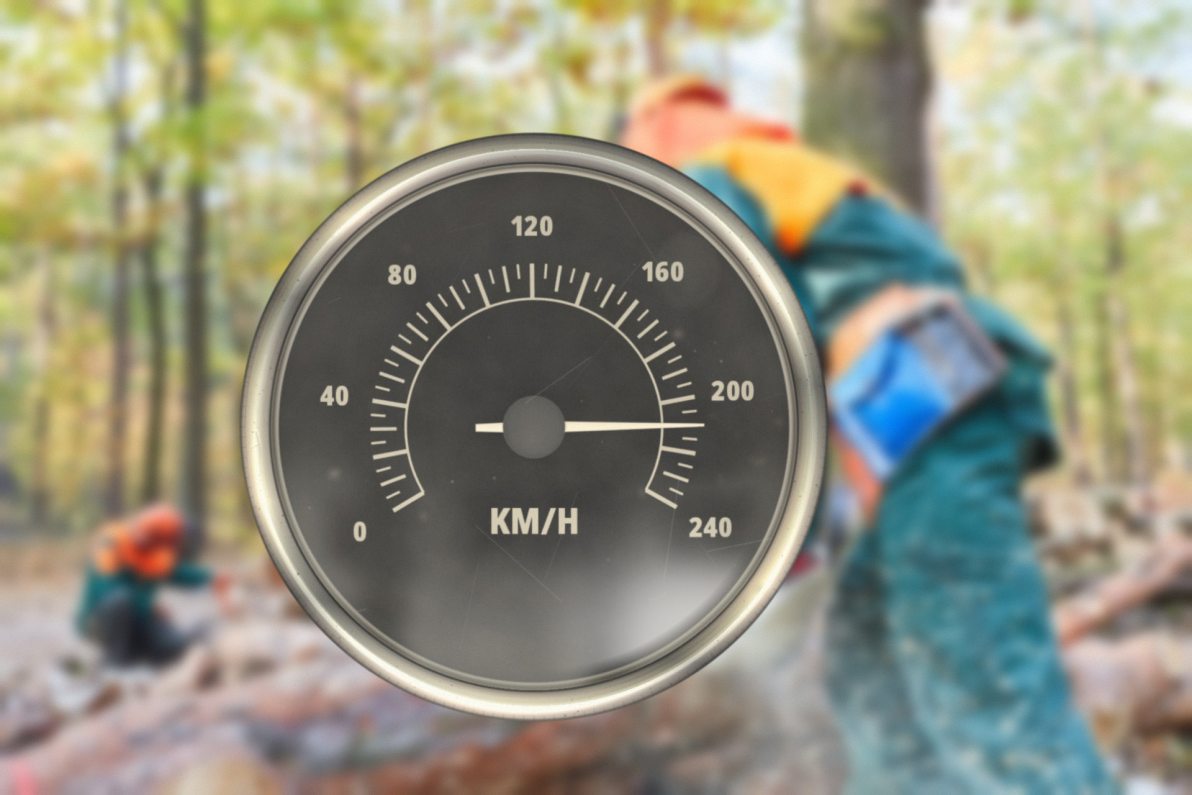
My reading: 210 km/h
